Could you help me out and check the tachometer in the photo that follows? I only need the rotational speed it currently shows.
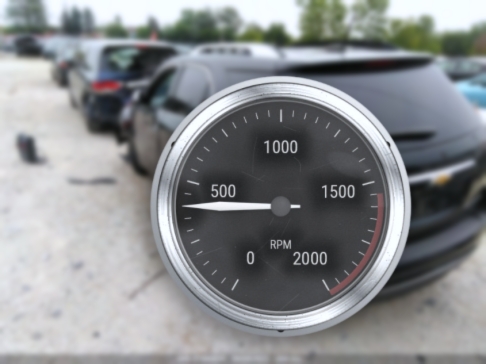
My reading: 400 rpm
